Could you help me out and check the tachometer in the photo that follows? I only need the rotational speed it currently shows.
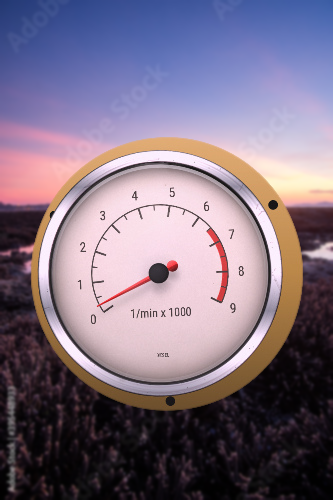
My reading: 250 rpm
